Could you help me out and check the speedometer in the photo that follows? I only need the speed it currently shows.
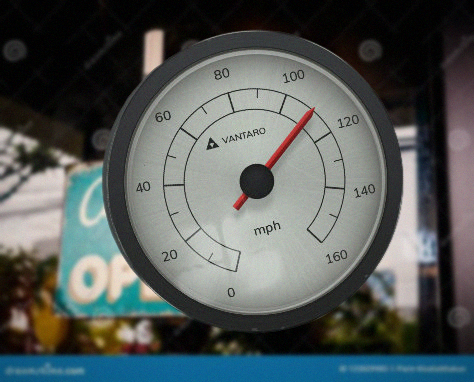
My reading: 110 mph
